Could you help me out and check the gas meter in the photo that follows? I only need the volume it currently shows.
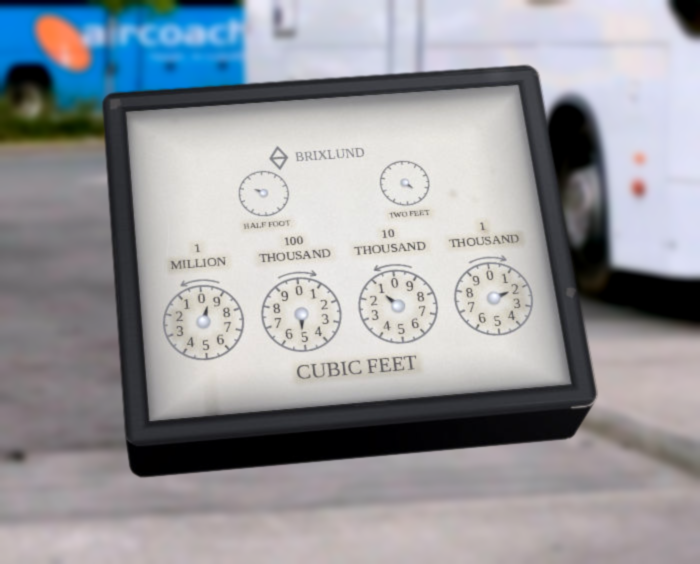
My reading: 951200 ft³
